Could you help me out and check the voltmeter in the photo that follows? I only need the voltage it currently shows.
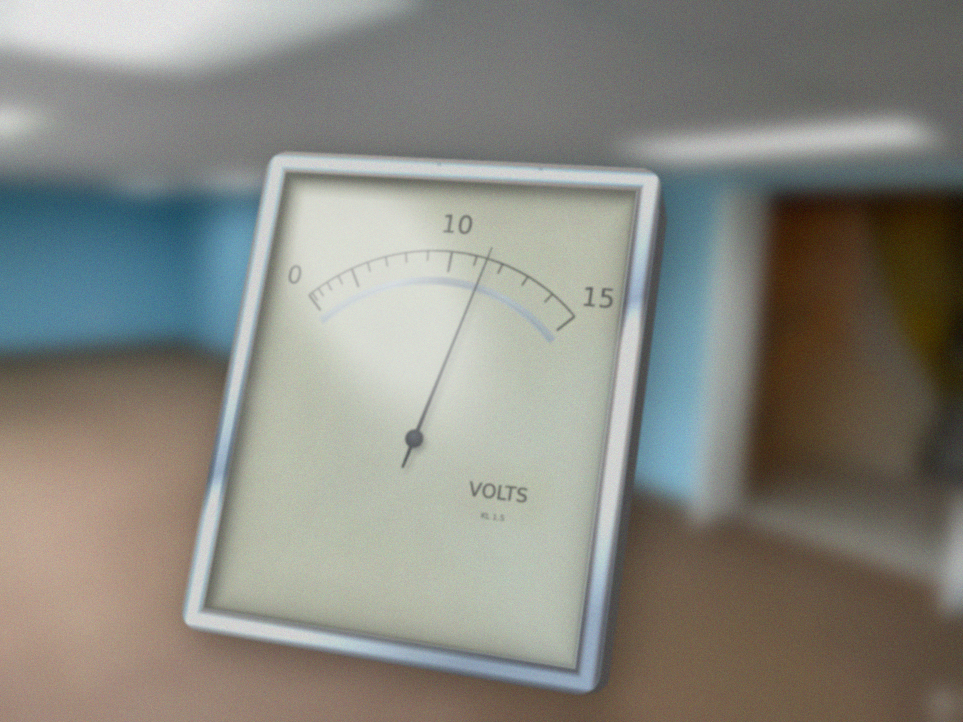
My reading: 11.5 V
